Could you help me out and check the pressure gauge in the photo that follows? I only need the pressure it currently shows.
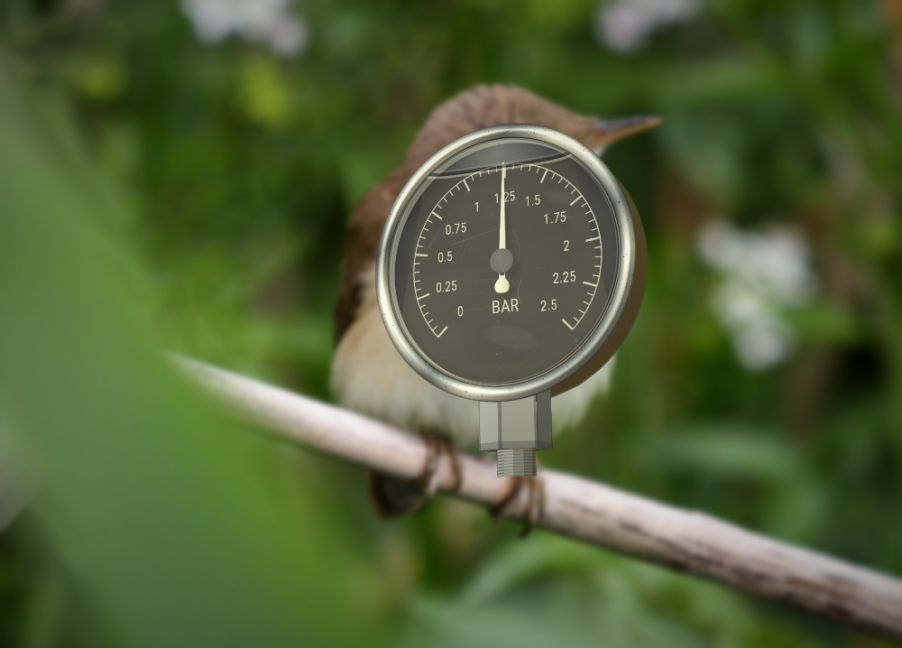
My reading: 1.25 bar
